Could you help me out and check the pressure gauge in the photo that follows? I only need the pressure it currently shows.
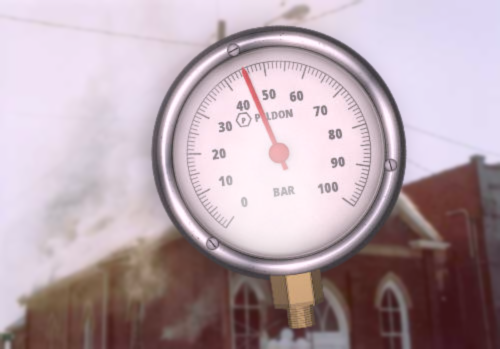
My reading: 45 bar
